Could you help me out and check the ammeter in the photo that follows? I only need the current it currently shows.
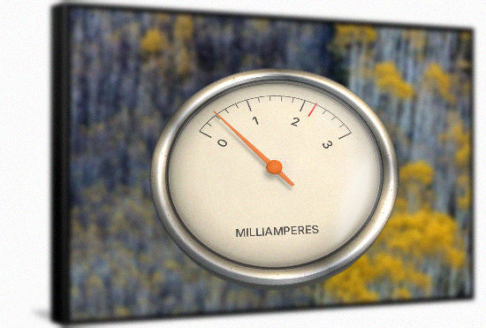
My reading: 0.4 mA
